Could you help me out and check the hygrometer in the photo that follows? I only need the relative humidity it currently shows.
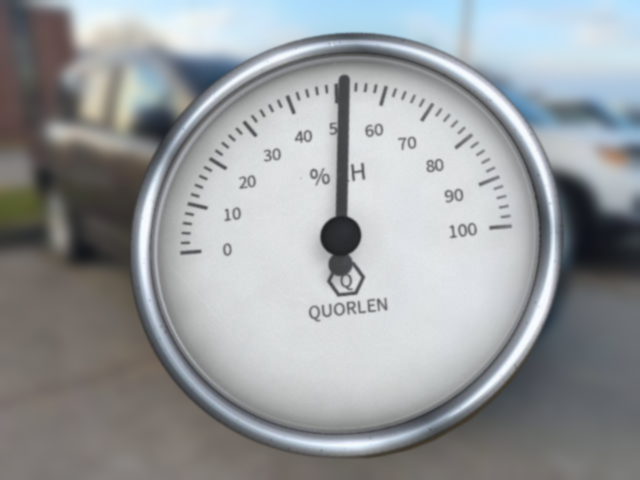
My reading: 52 %
